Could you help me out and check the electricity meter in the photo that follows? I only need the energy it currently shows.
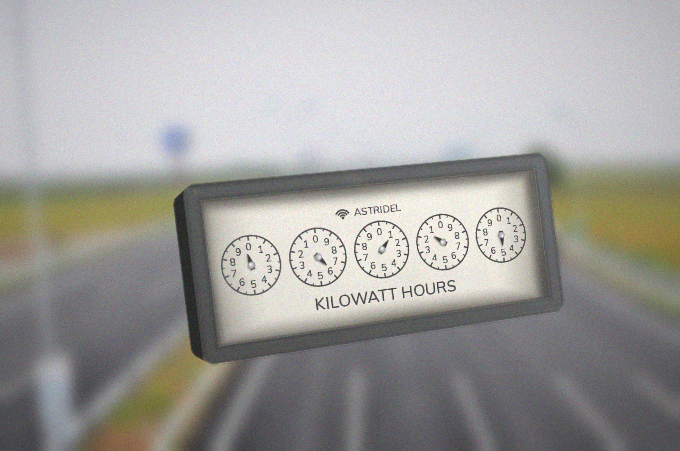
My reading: 96115 kWh
